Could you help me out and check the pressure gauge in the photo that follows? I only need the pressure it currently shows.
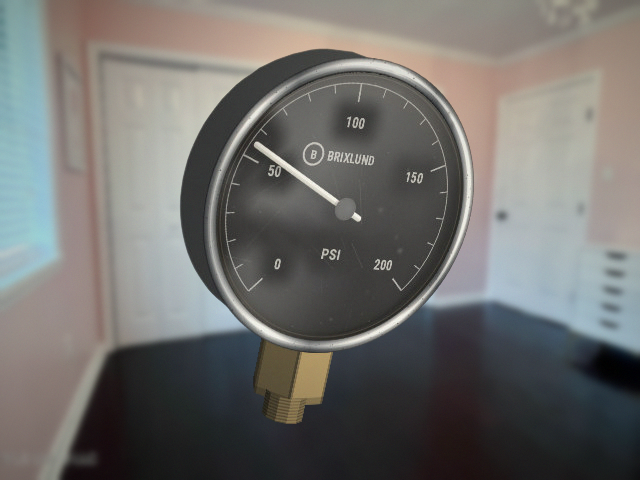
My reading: 55 psi
